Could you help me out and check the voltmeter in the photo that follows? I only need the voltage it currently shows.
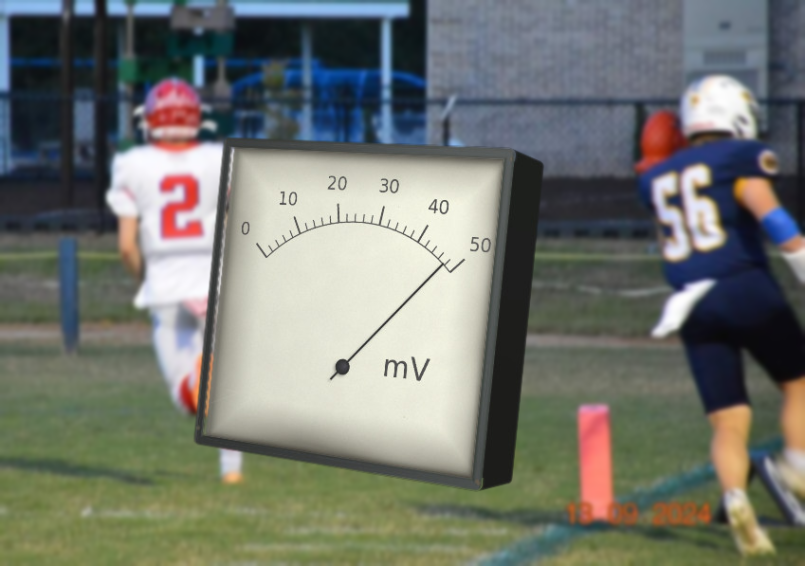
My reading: 48 mV
